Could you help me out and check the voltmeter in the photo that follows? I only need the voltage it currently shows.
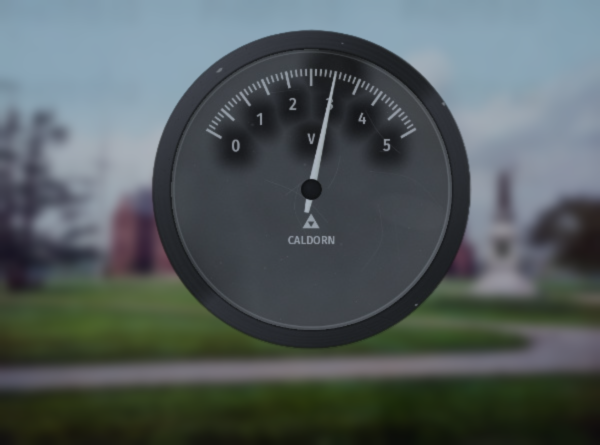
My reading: 3 V
